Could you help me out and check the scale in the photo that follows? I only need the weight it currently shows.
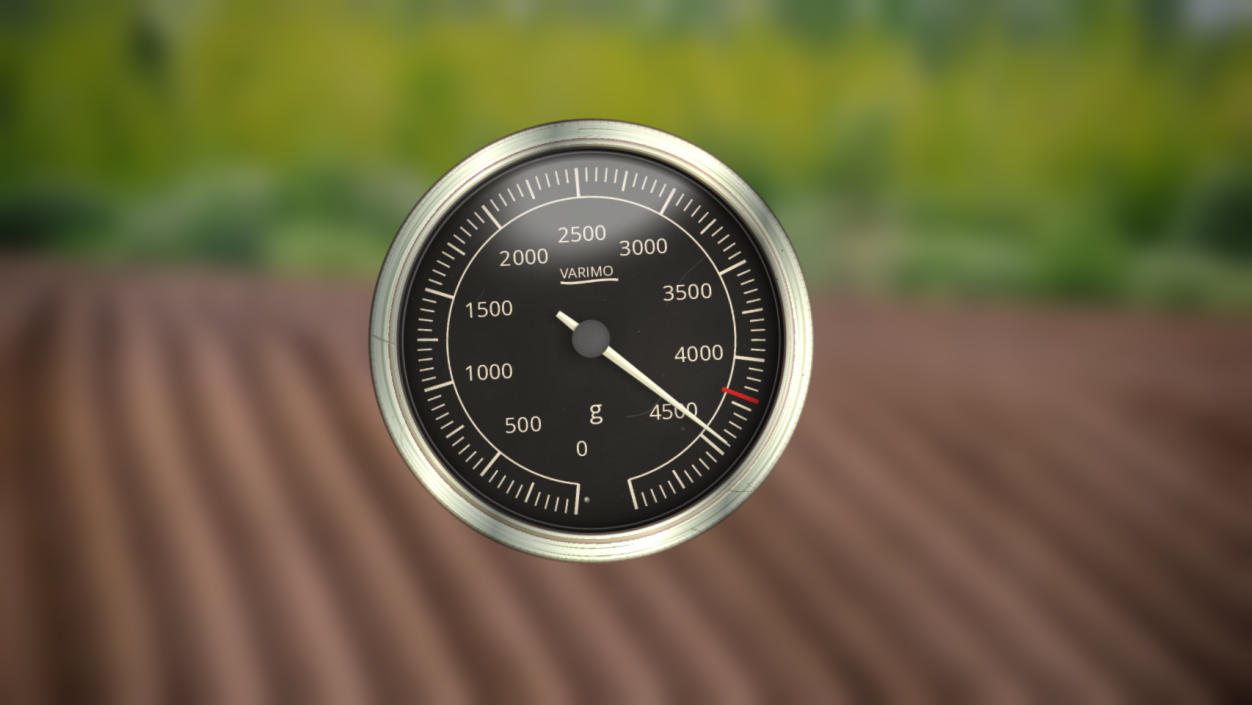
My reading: 4450 g
